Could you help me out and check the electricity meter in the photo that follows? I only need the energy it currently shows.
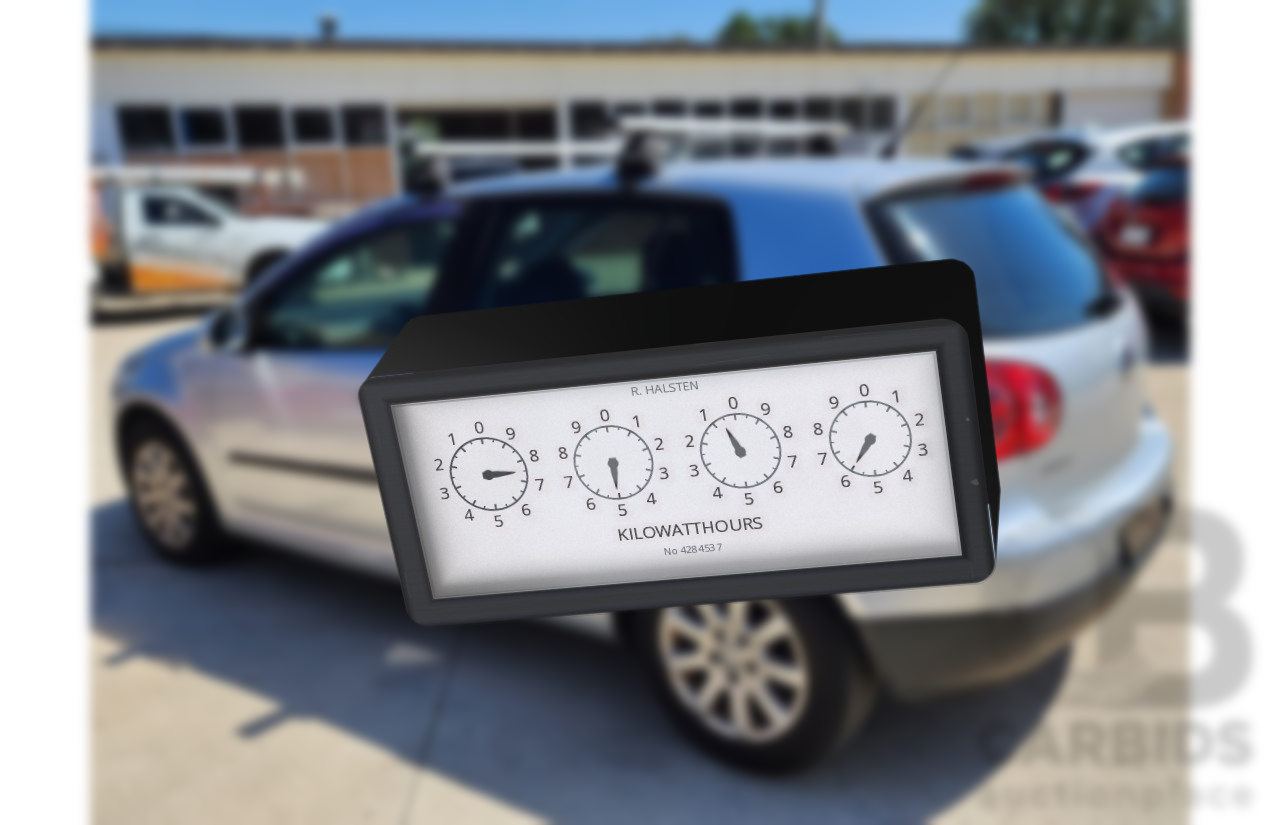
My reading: 7506 kWh
